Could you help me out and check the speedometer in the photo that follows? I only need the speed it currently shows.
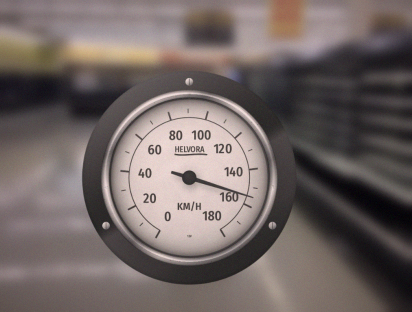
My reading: 155 km/h
